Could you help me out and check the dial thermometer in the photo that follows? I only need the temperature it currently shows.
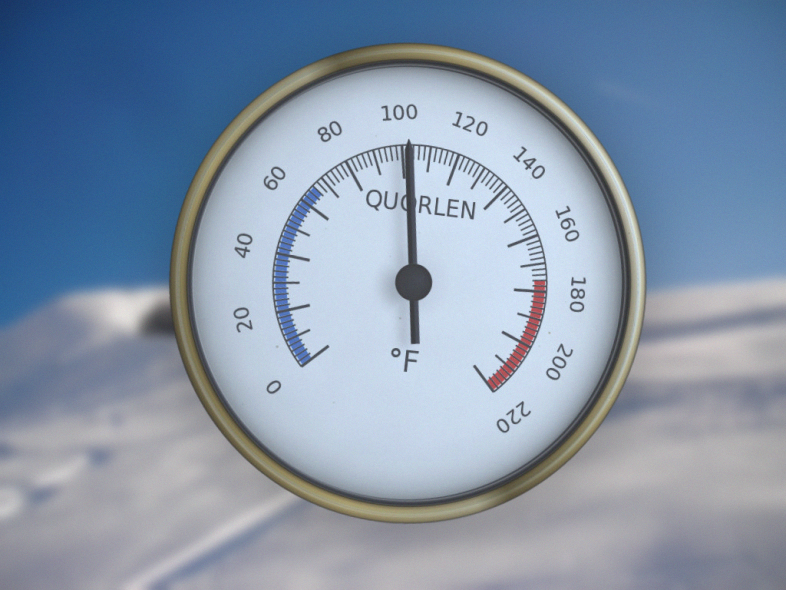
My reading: 102 °F
